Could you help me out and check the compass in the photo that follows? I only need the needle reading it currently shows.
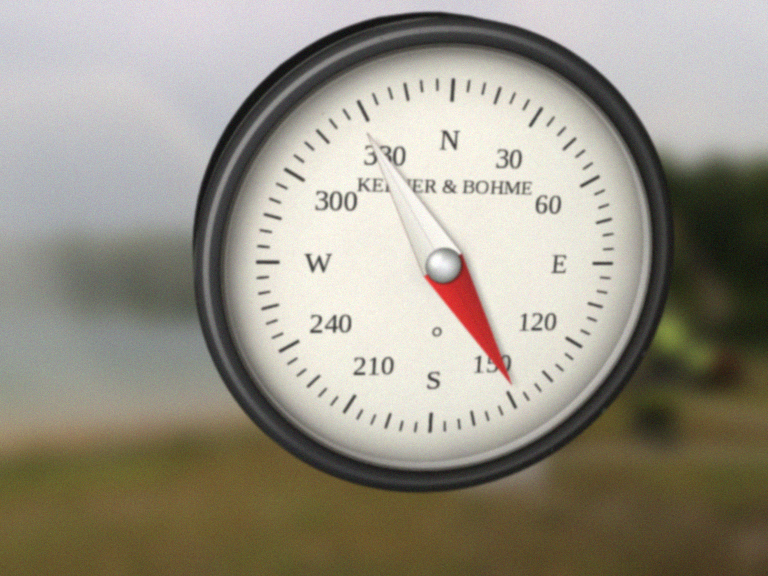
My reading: 147.5 °
